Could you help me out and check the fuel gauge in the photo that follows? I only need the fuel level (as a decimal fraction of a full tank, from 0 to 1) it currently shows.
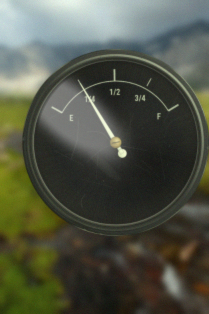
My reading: 0.25
